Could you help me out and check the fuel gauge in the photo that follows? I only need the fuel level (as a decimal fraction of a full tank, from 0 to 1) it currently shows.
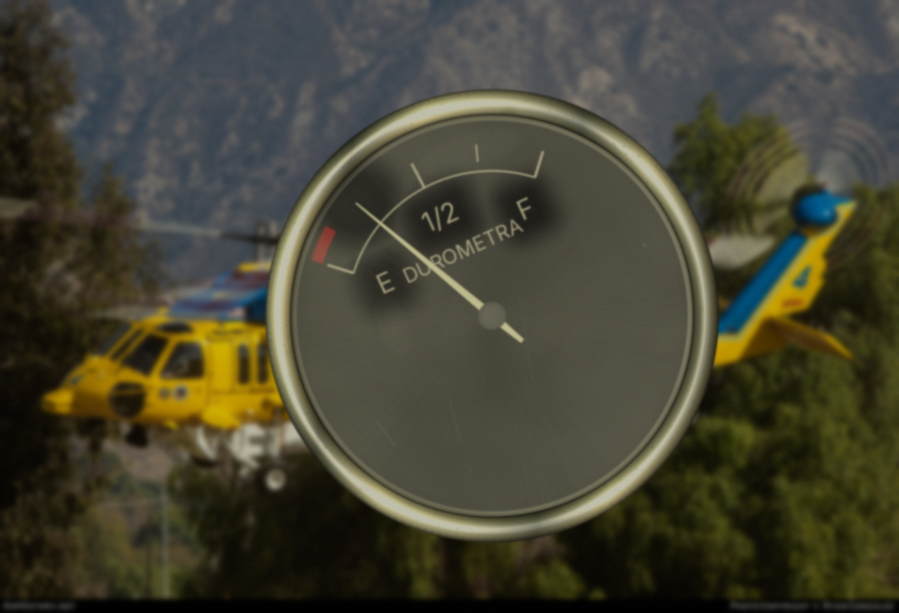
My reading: 0.25
